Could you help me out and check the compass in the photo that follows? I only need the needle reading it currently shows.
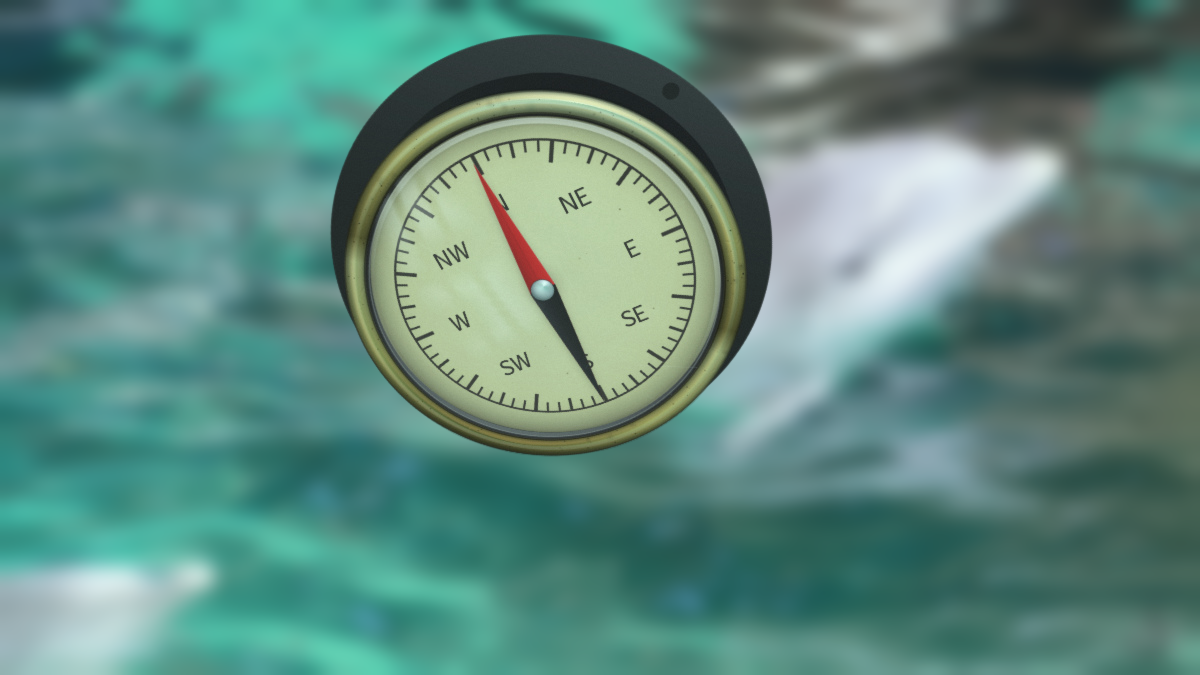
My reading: 0 °
